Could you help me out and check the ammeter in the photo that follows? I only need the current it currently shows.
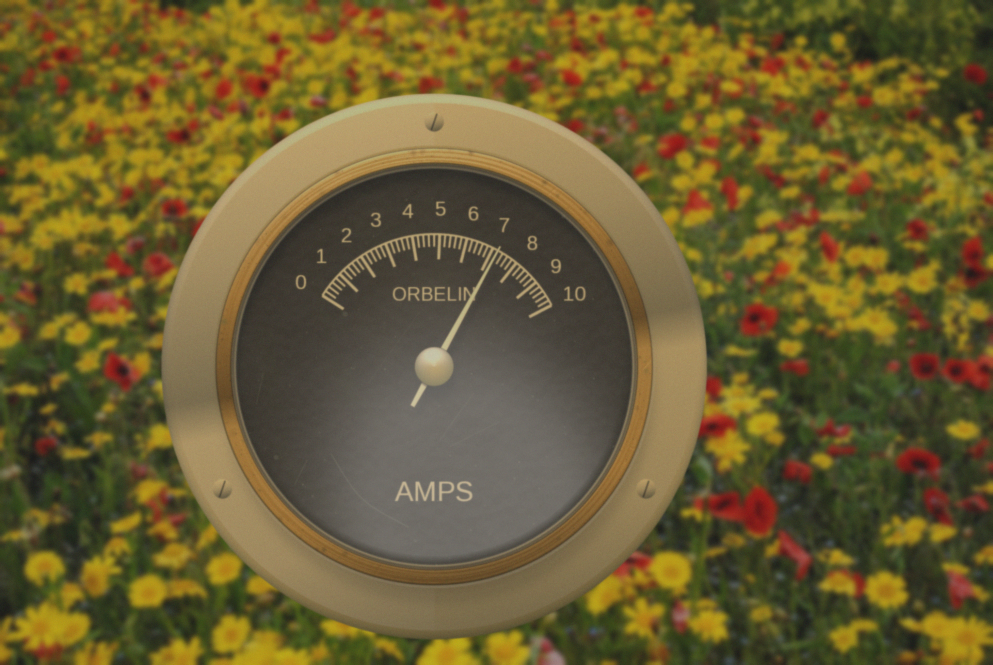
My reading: 7.2 A
